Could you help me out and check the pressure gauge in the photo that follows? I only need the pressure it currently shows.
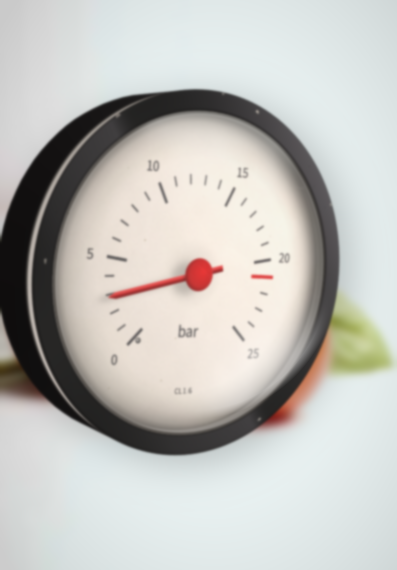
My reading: 3 bar
